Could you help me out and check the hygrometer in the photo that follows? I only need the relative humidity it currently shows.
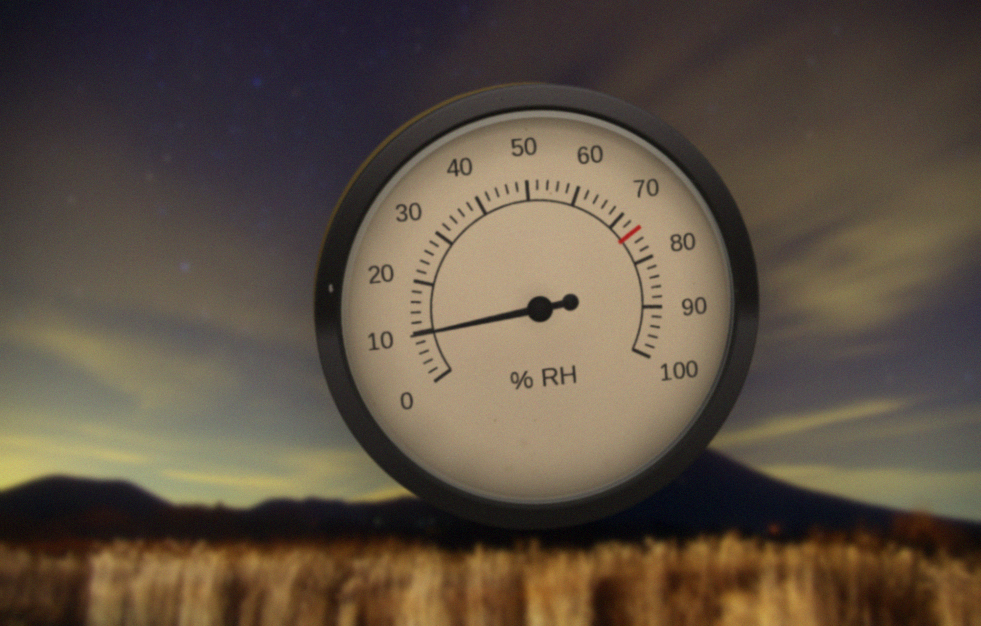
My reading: 10 %
